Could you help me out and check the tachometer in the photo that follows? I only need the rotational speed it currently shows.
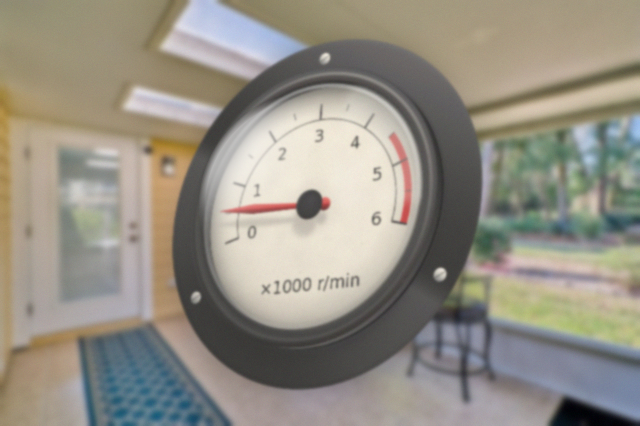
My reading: 500 rpm
